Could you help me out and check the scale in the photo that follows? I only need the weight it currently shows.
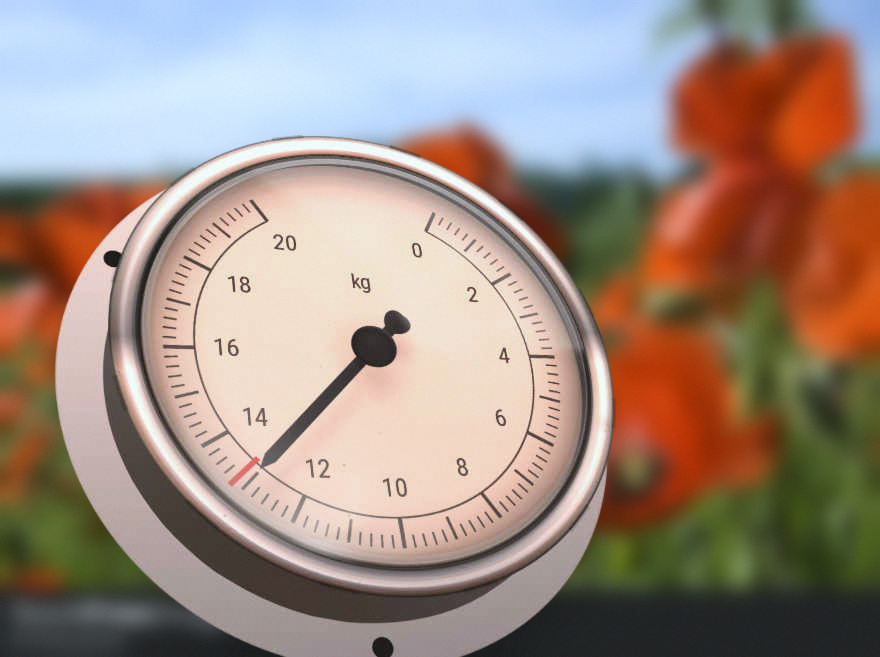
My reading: 13 kg
